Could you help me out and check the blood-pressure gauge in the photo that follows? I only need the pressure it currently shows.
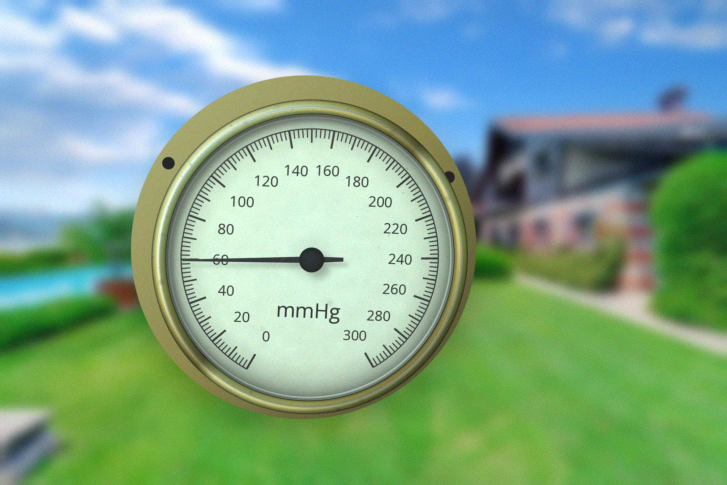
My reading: 60 mmHg
